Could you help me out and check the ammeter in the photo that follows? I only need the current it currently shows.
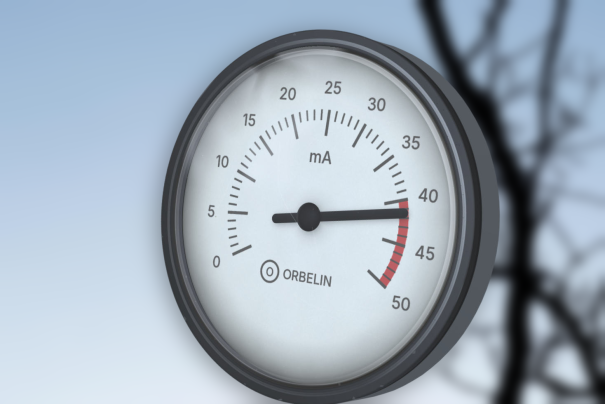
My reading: 41.5 mA
